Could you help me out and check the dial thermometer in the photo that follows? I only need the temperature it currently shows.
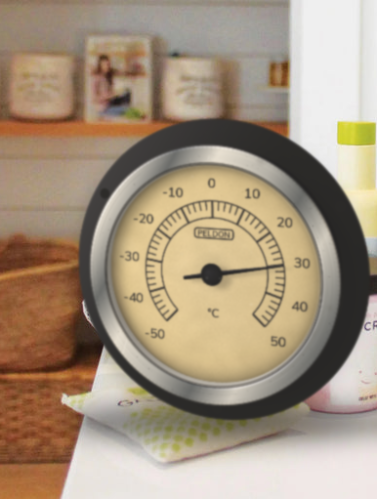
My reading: 30 °C
